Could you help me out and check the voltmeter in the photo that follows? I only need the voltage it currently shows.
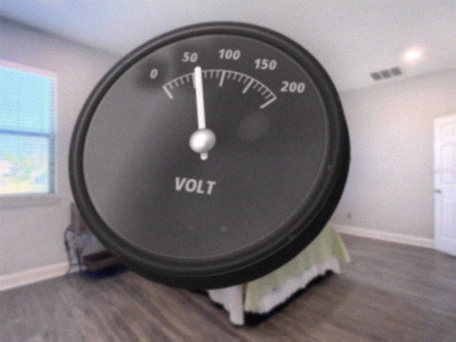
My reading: 60 V
